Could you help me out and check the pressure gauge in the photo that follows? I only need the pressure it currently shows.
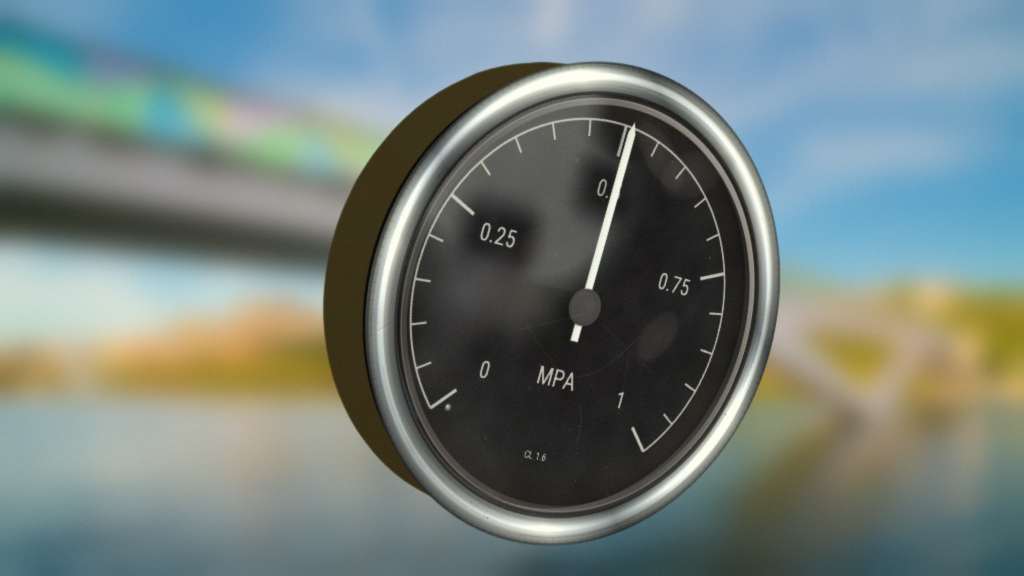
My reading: 0.5 MPa
